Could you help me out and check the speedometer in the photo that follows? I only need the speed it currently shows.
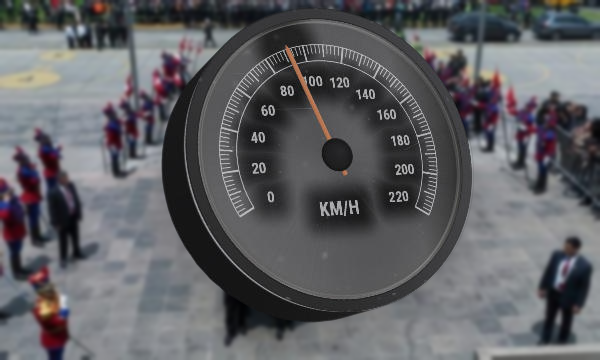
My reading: 90 km/h
